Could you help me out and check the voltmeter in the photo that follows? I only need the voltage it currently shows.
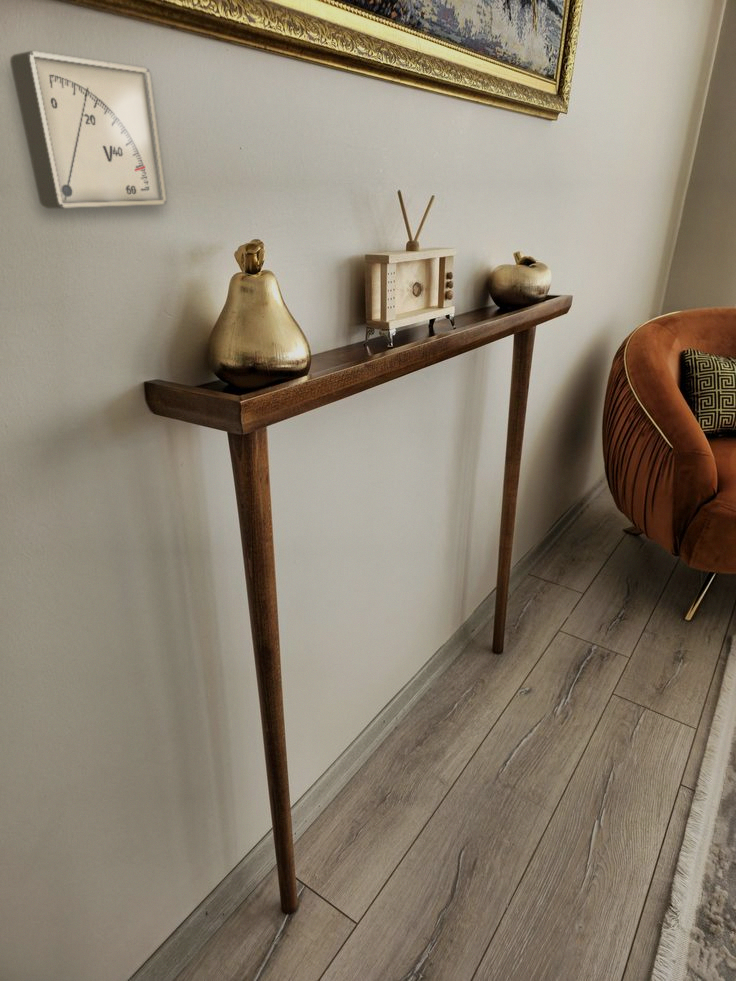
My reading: 15 V
